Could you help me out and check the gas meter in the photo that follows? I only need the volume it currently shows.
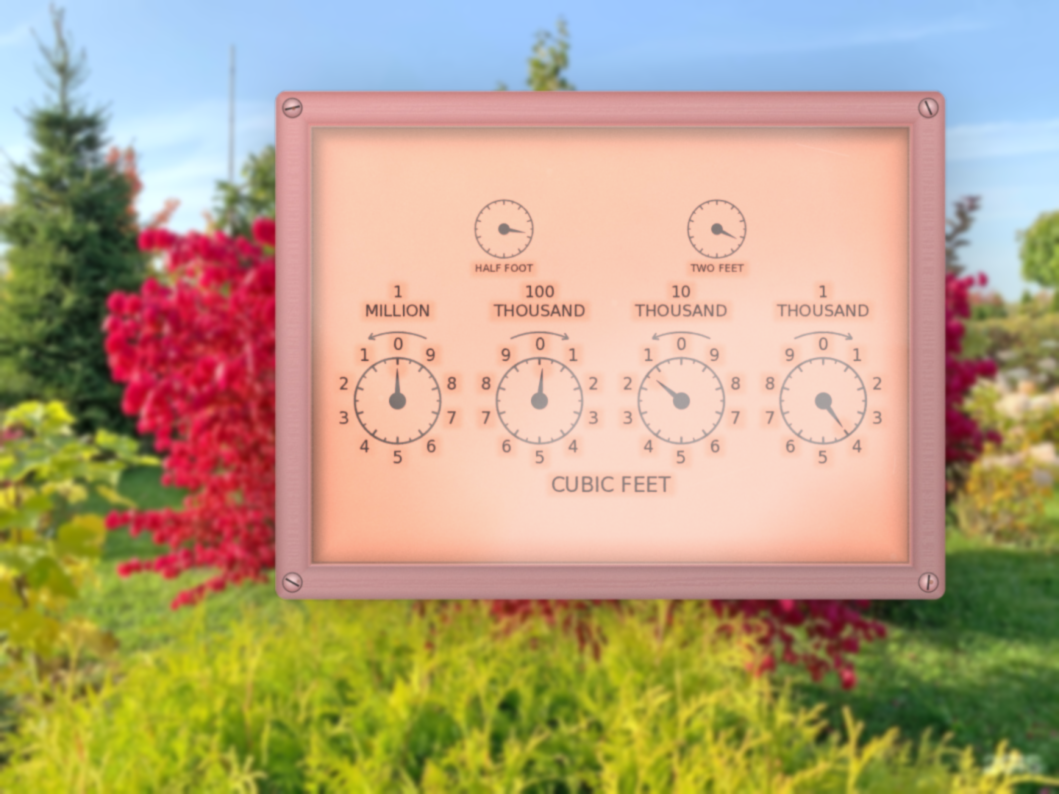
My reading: 1400 ft³
